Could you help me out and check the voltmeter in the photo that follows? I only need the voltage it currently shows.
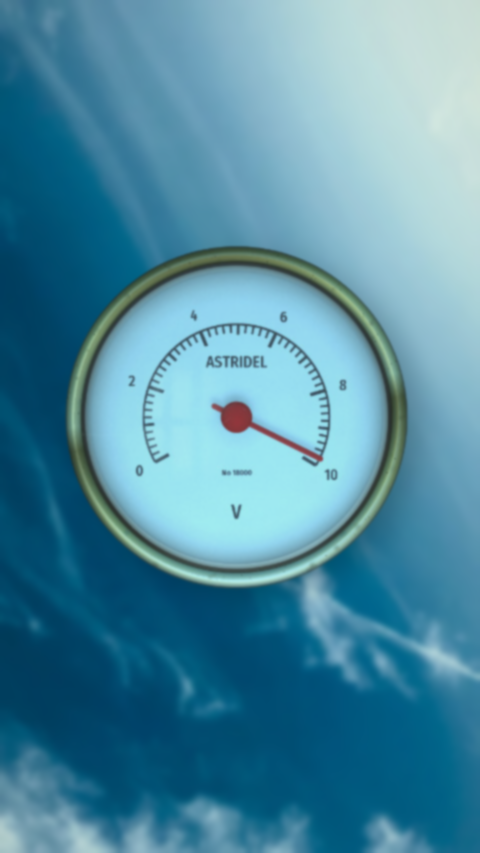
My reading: 9.8 V
